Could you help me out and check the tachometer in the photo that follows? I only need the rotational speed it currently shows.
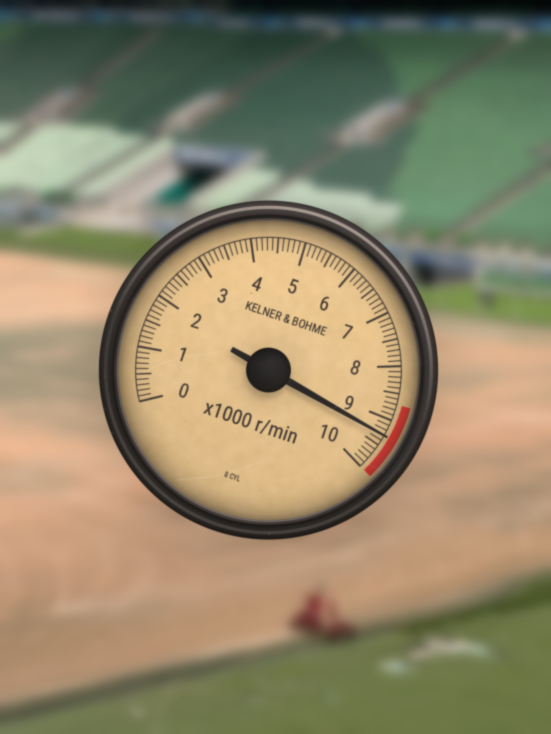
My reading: 9300 rpm
